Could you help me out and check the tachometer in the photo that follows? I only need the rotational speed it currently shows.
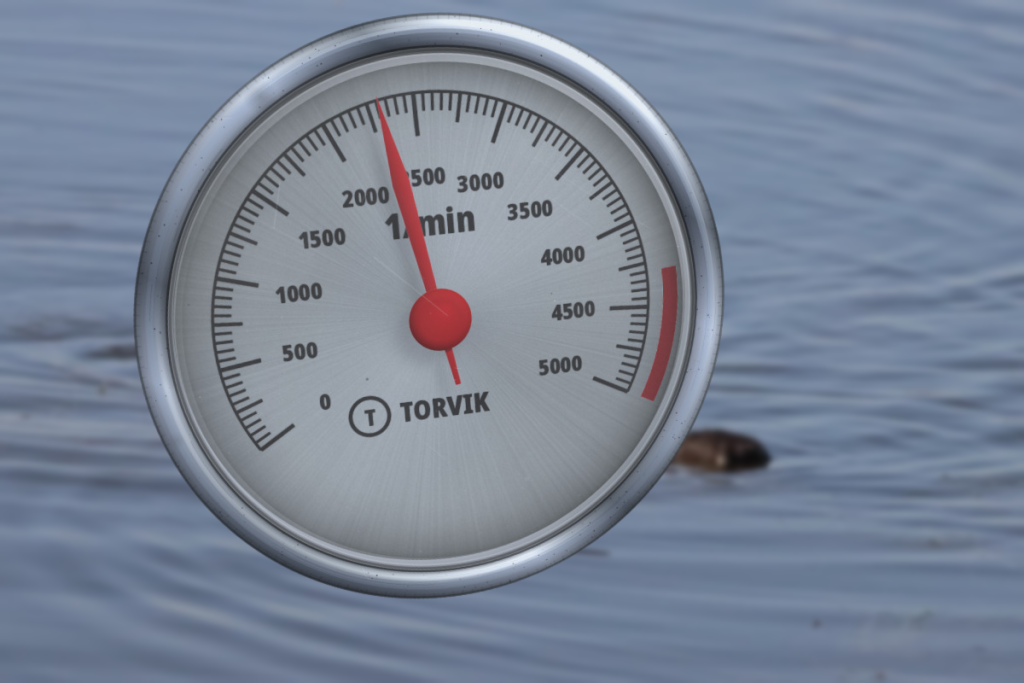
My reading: 2300 rpm
